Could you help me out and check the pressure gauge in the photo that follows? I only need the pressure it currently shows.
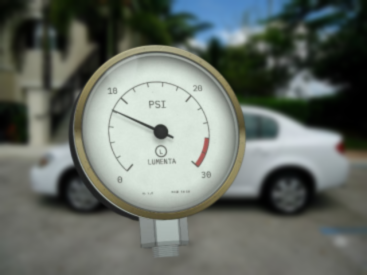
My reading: 8 psi
